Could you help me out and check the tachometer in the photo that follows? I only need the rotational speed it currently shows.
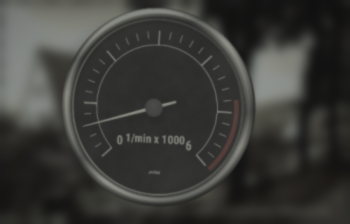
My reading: 600 rpm
